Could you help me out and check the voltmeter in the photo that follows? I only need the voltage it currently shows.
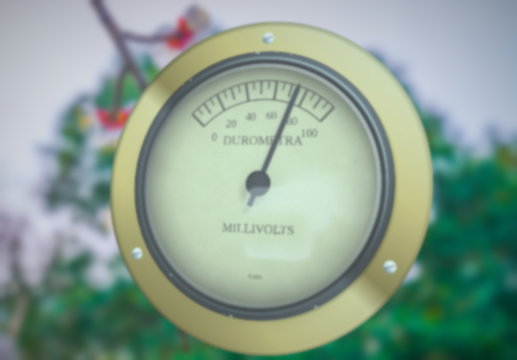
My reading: 75 mV
